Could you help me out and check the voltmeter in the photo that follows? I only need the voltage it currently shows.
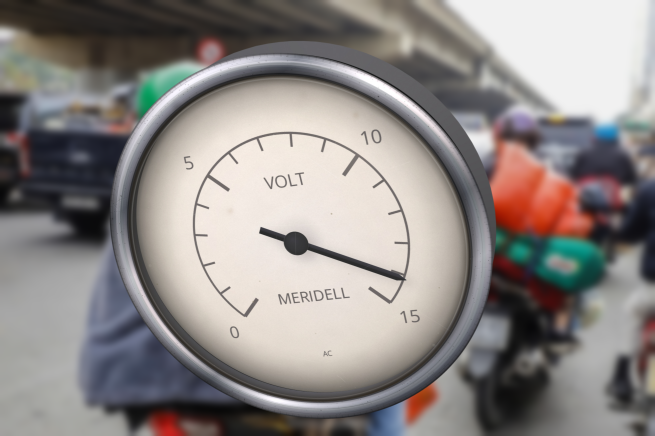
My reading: 14 V
